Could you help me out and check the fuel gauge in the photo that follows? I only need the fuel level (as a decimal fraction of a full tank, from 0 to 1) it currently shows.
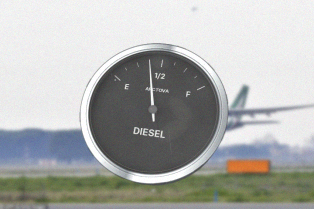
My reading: 0.375
